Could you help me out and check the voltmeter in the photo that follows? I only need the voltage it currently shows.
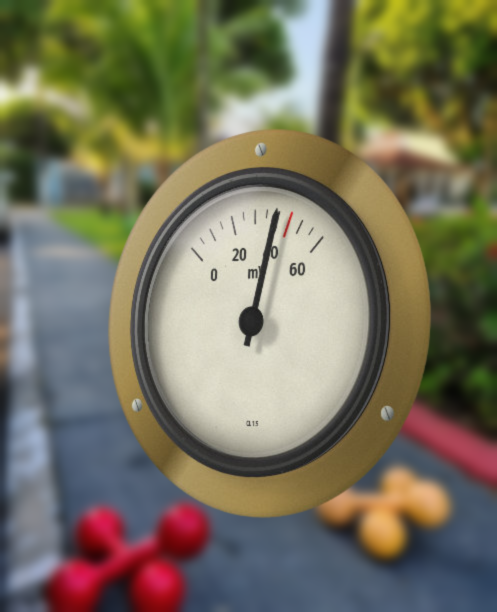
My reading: 40 mV
